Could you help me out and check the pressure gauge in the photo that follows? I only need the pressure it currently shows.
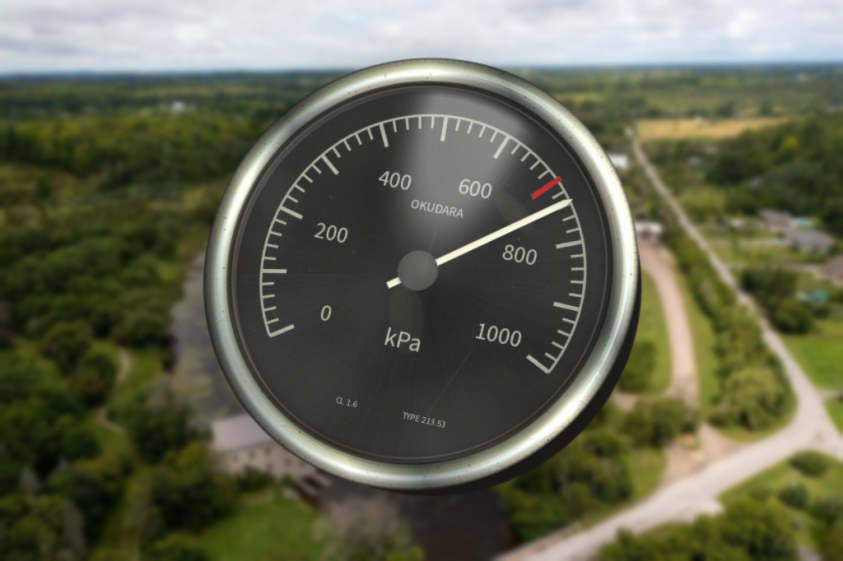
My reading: 740 kPa
